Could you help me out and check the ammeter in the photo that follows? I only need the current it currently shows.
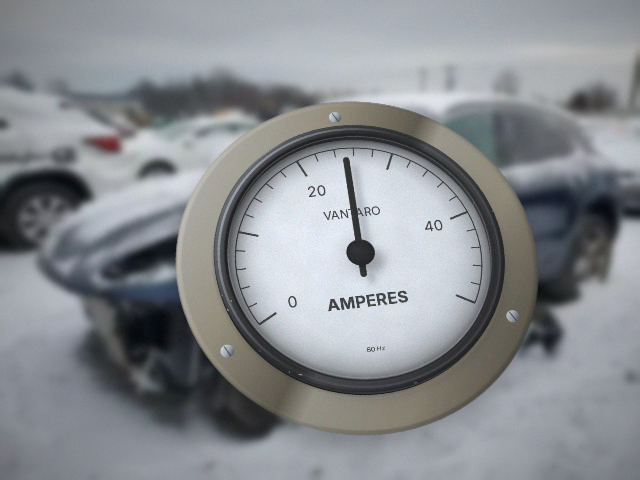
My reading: 25 A
